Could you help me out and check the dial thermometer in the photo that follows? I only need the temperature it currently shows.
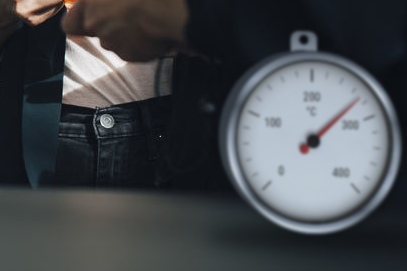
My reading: 270 °C
